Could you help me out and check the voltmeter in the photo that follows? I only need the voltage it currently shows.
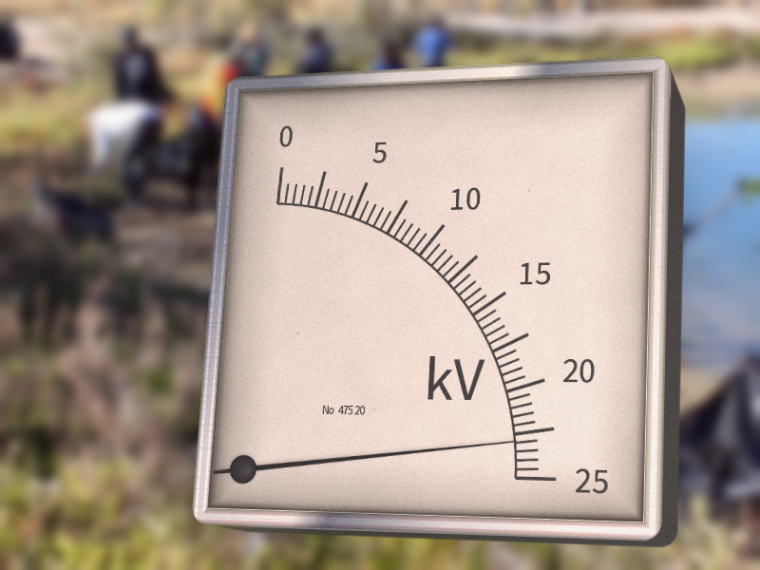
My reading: 23 kV
